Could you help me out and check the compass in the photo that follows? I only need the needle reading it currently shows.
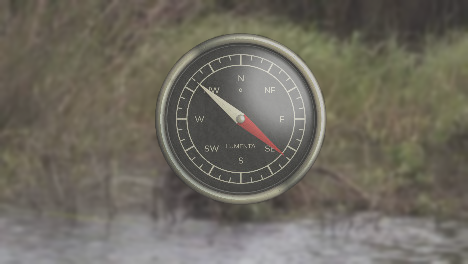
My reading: 130 °
